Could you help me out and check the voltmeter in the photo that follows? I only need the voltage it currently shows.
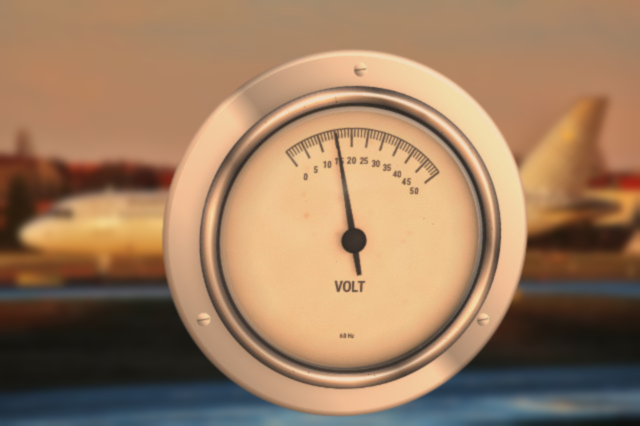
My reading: 15 V
